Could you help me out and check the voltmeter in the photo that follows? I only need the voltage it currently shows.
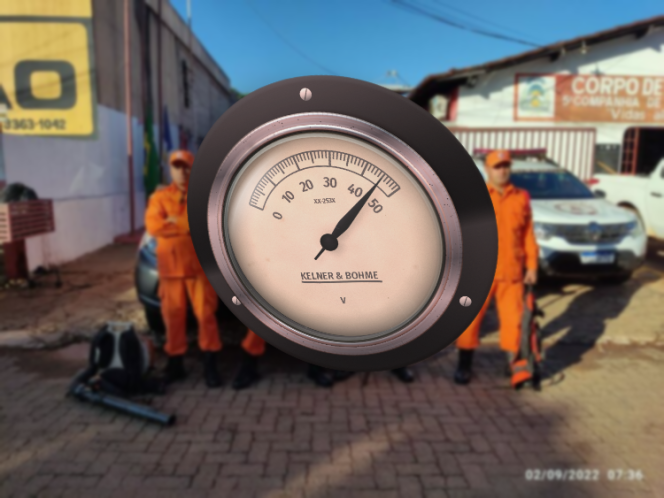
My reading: 45 V
